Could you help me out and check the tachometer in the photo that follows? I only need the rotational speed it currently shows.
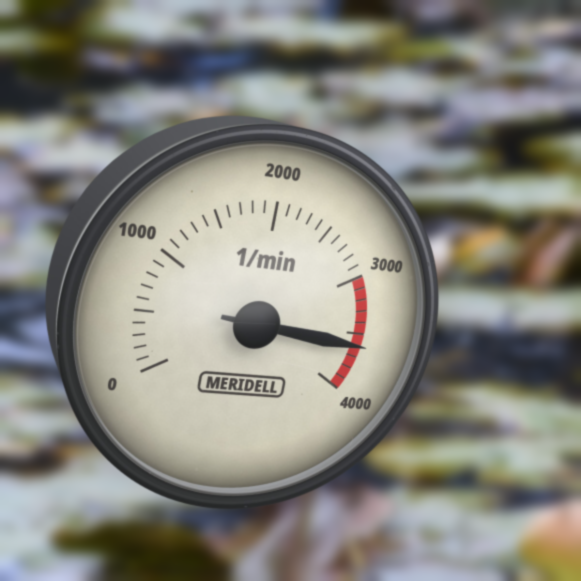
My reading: 3600 rpm
